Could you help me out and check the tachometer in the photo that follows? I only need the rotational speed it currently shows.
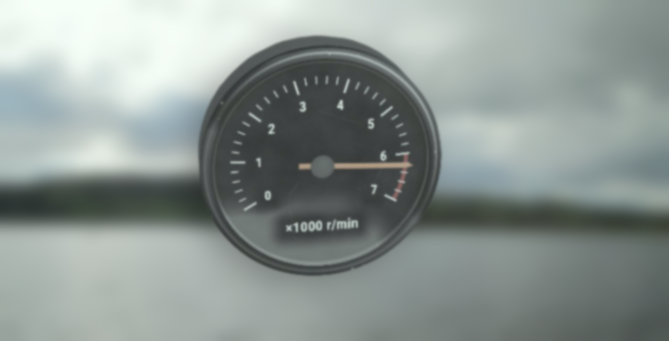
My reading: 6200 rpm
